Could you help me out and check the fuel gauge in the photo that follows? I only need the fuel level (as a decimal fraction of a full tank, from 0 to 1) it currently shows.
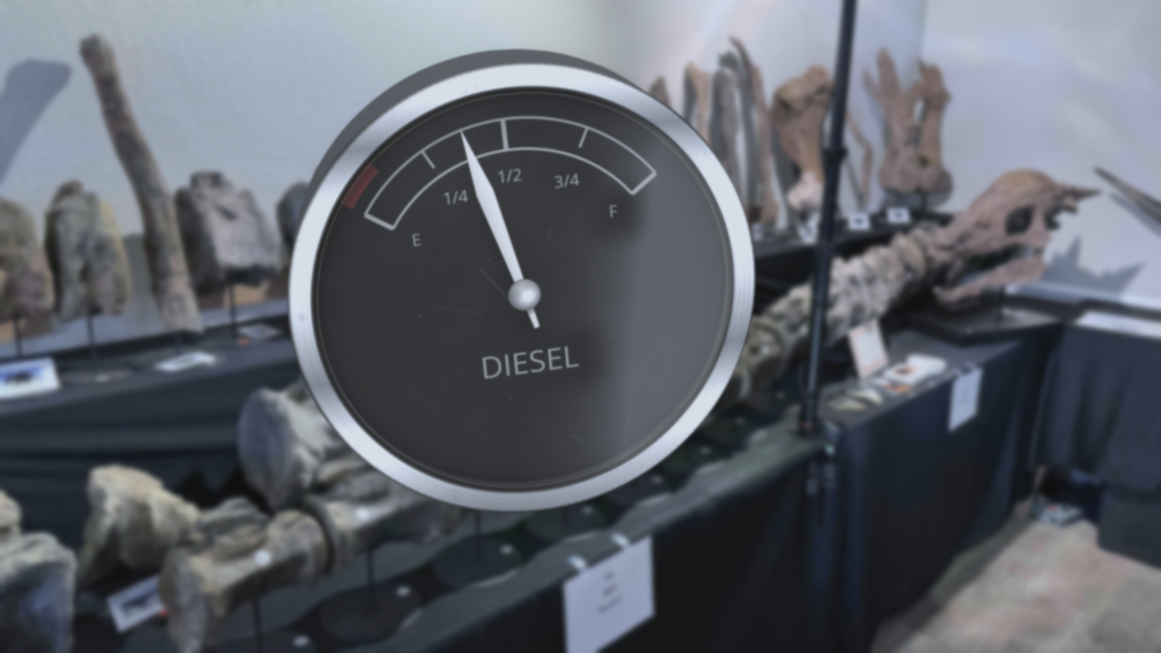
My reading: 0.375
